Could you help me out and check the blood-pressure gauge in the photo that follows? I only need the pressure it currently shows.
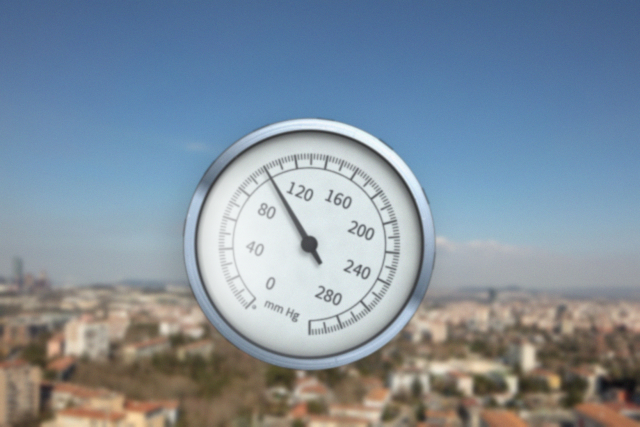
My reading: 100 mmHg
